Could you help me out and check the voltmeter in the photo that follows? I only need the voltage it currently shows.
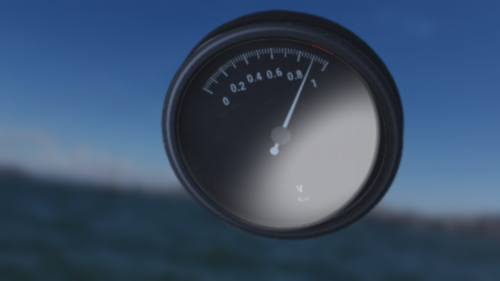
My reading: 0.9 V
